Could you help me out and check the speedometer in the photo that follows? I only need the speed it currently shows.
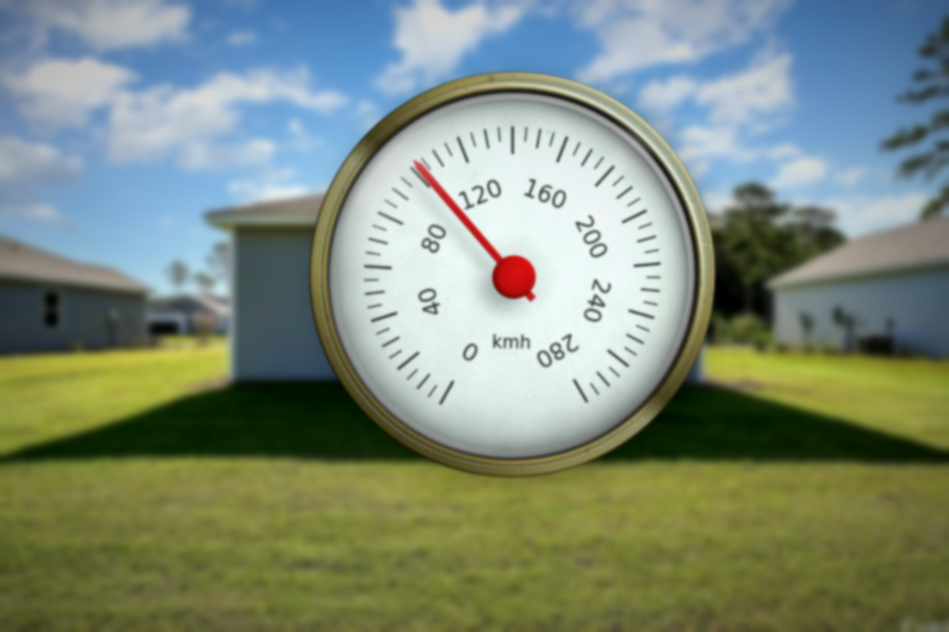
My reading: 102.5 km/h
